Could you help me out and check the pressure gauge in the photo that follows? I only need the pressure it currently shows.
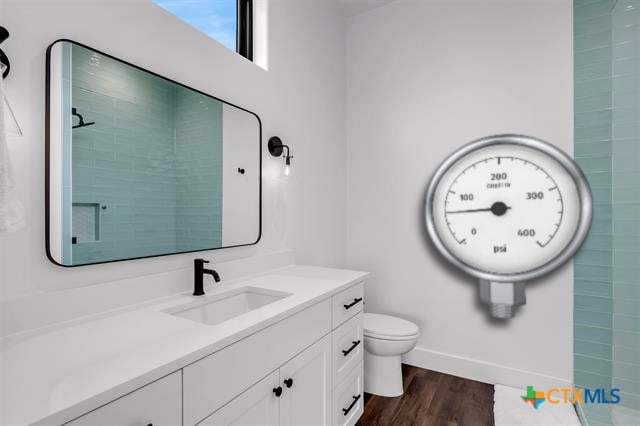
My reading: 60 psi
